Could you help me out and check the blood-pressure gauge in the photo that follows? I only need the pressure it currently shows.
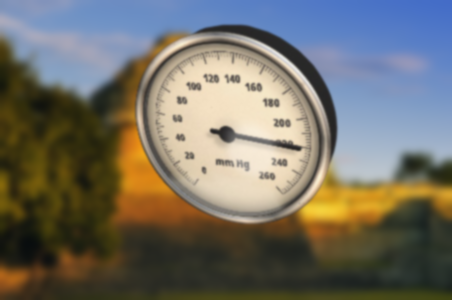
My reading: 220 mmHg
